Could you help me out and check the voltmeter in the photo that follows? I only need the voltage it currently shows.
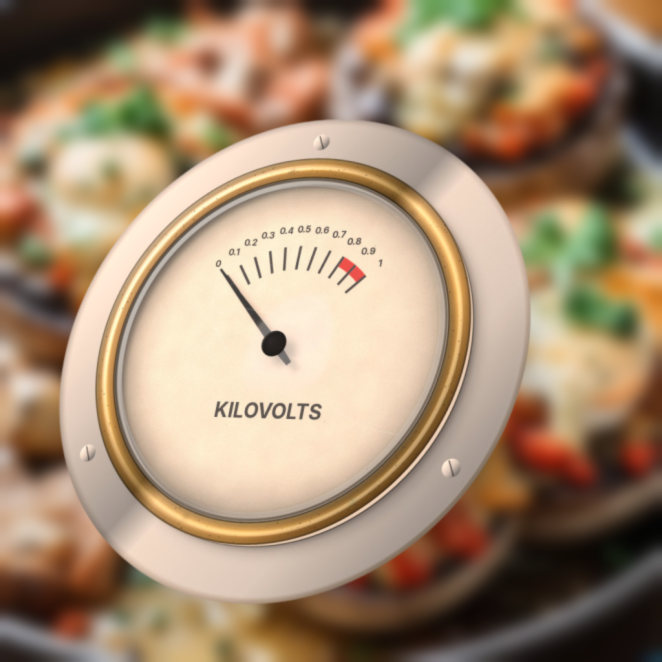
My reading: 0 kV
